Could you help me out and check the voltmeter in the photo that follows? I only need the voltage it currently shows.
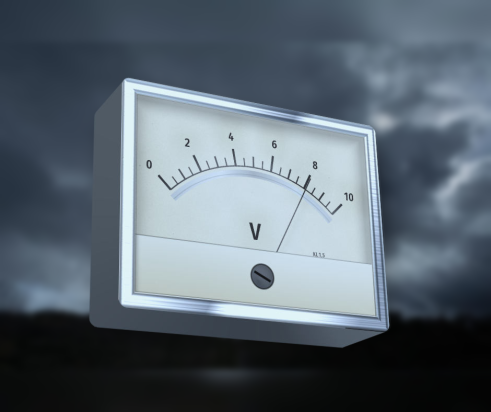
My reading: 8 V
